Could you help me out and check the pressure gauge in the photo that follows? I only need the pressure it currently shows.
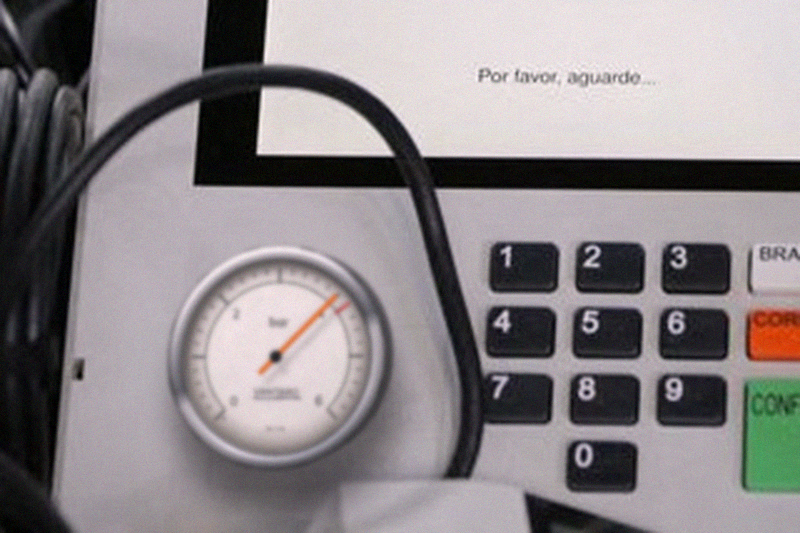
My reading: 4 bar
